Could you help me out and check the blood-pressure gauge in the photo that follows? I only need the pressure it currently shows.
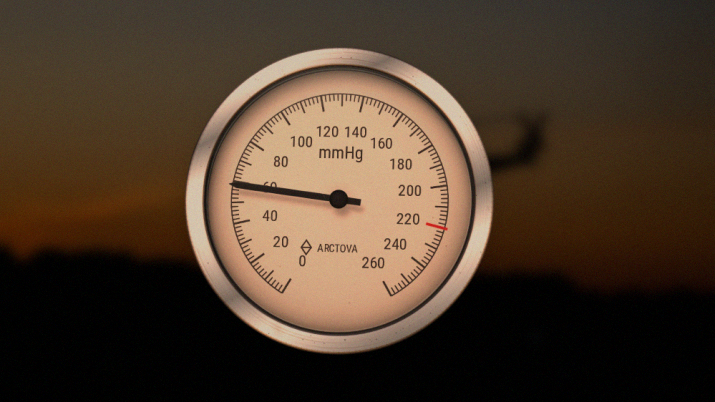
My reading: 58 mmHg
